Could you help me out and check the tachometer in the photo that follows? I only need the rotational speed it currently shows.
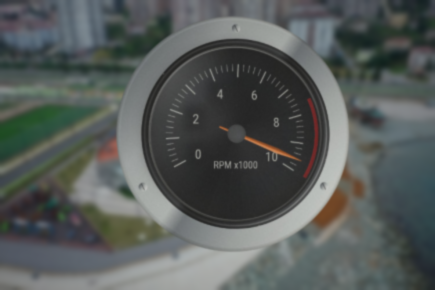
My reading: 9600 rpm
